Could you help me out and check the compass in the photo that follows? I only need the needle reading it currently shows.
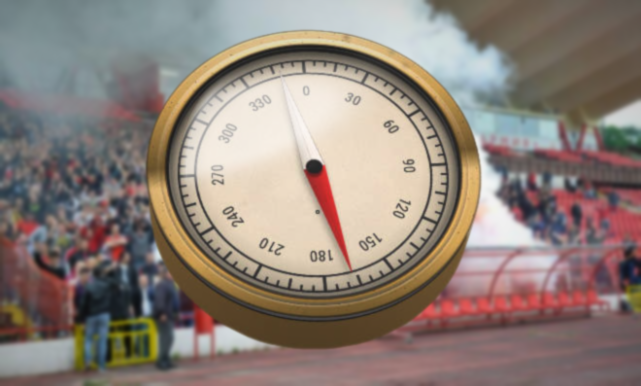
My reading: 167.5 °
